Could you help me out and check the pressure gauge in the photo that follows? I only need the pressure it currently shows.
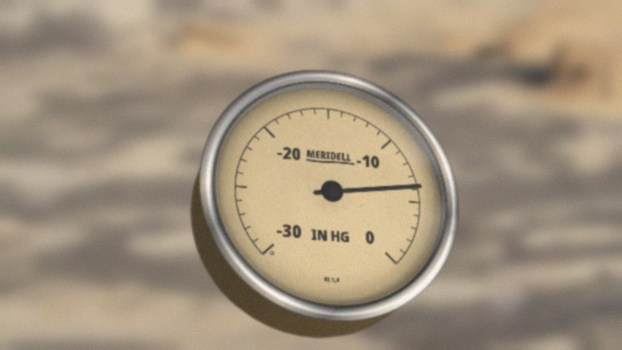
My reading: -6 inHg
